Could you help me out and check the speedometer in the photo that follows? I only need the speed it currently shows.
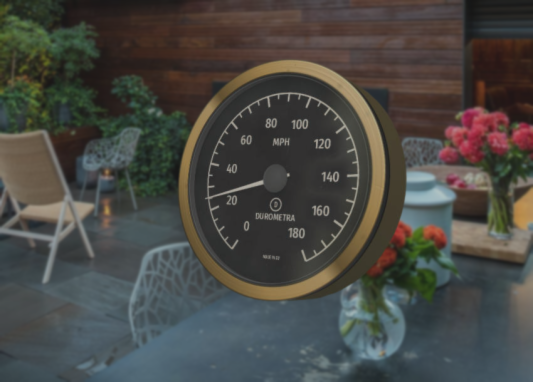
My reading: 25 mph
